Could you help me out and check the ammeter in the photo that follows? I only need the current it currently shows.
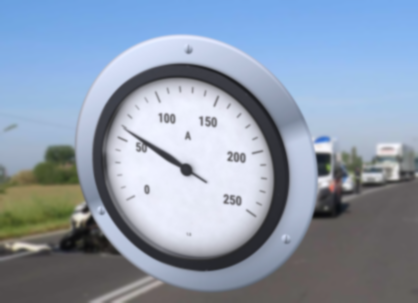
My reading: 60 A
